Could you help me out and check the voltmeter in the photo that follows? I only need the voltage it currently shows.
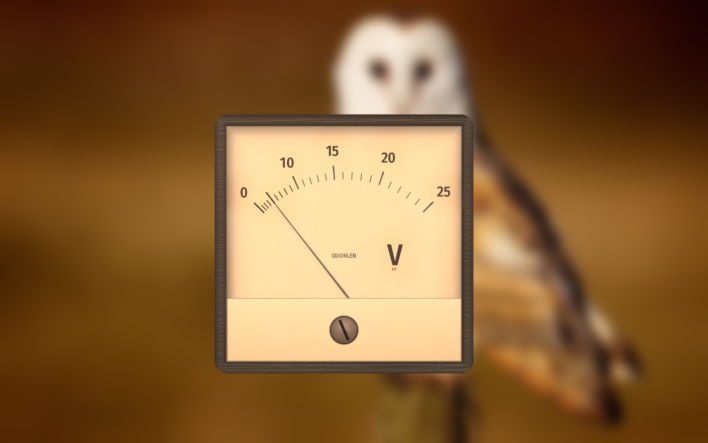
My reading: 5 V
